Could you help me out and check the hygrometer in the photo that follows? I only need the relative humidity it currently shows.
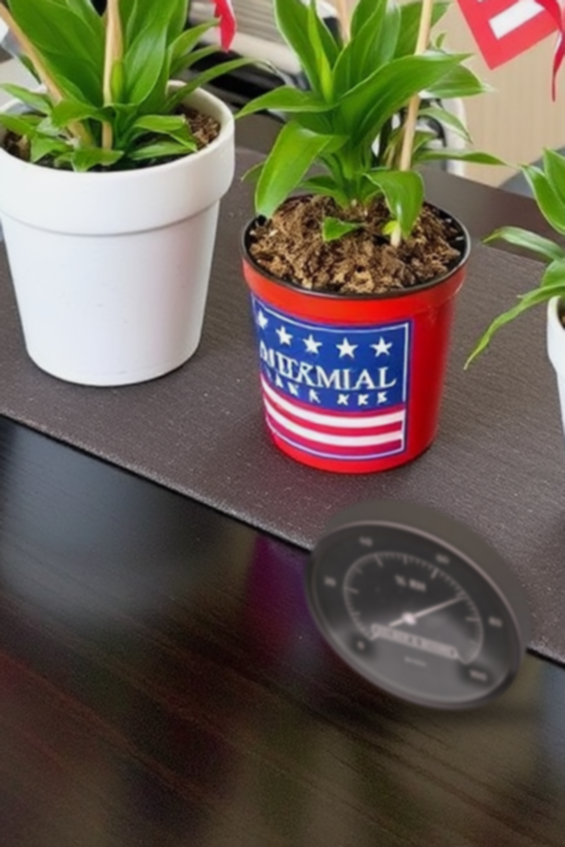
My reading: 70 %
